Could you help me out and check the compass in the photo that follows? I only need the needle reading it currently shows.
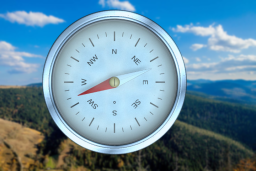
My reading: 250 °
